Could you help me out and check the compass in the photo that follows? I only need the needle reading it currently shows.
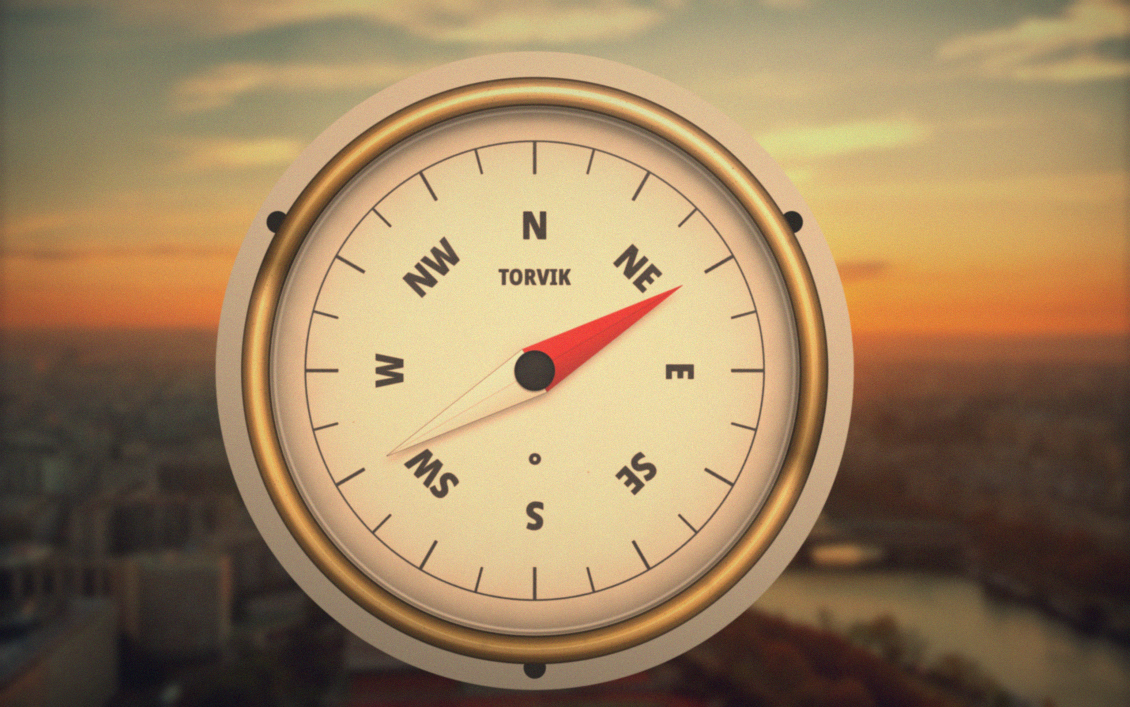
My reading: 60 °
